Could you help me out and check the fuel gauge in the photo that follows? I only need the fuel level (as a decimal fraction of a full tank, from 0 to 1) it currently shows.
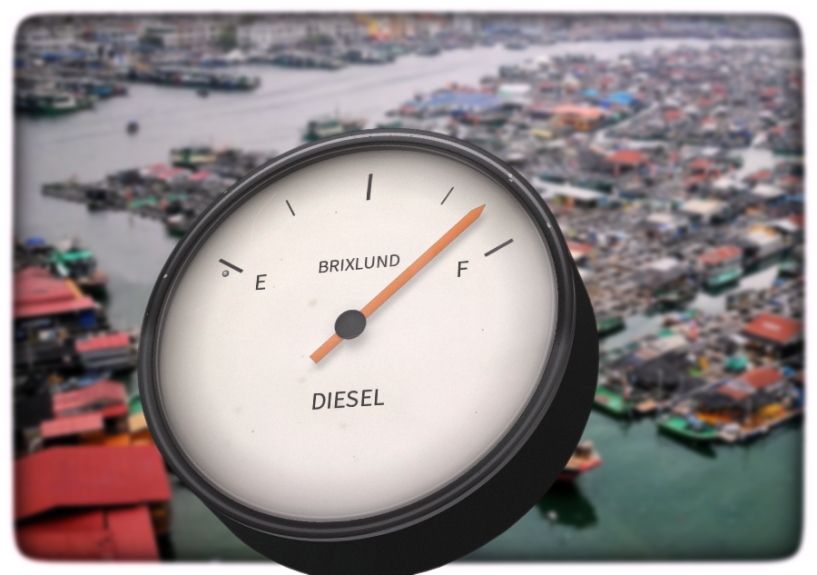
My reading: 0.875
